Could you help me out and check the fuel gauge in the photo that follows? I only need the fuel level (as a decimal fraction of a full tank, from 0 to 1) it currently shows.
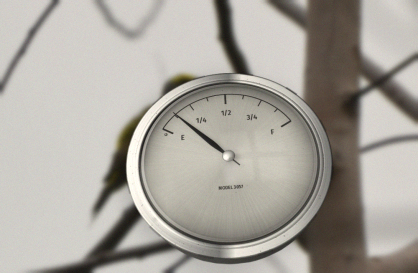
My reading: 0.125
